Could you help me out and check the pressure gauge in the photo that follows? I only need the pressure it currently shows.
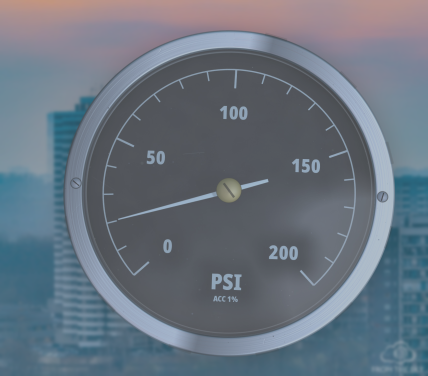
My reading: 20 psi
